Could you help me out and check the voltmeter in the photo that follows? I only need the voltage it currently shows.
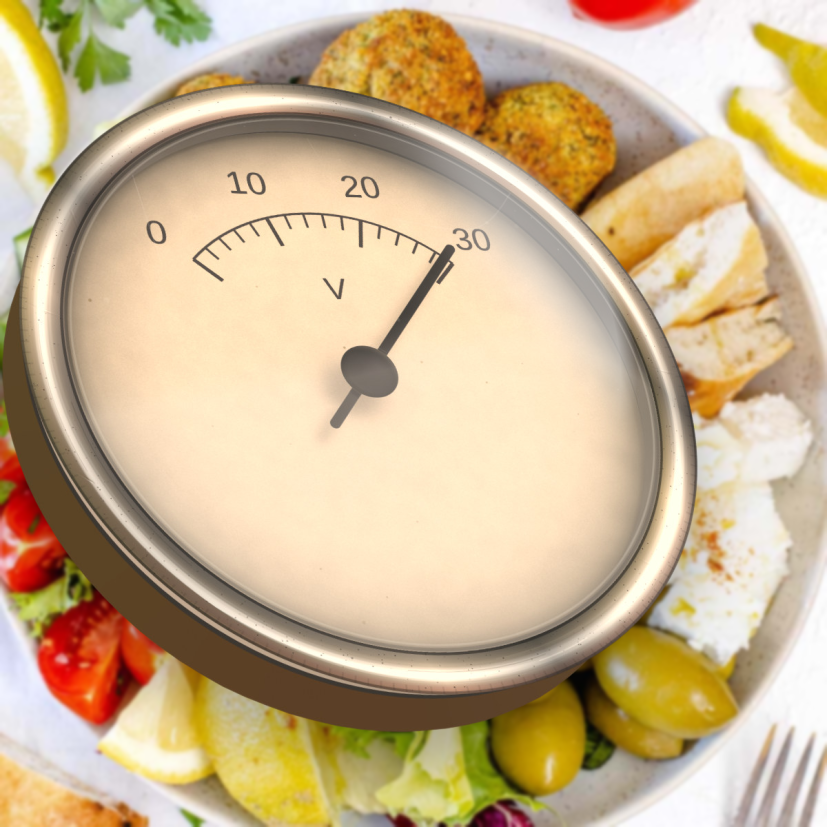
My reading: 29 V
